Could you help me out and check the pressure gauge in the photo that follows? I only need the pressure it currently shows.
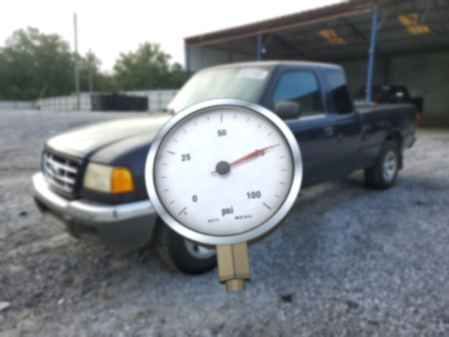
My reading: 75 psi
